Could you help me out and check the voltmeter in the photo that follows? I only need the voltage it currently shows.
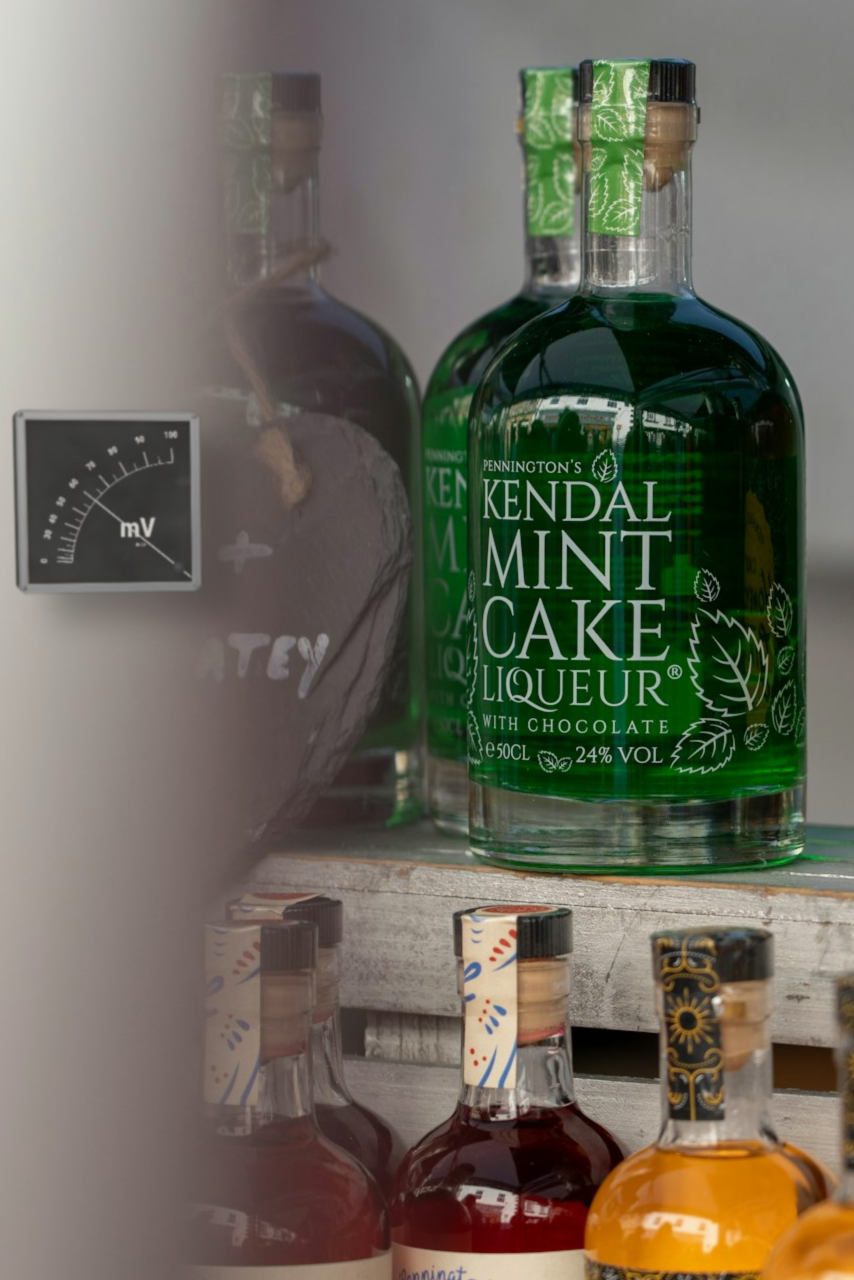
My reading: 60 mV
